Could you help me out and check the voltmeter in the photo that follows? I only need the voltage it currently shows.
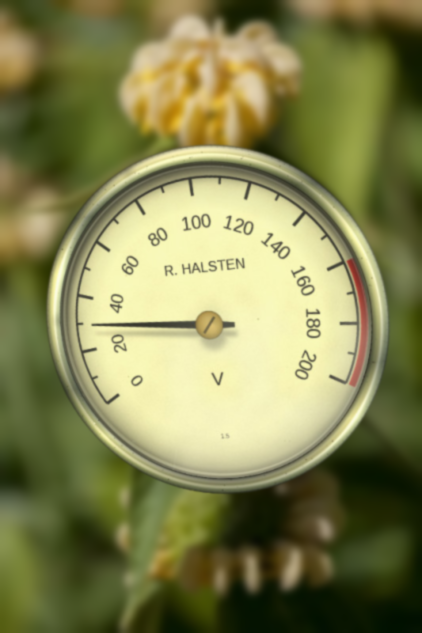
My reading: 30 V
